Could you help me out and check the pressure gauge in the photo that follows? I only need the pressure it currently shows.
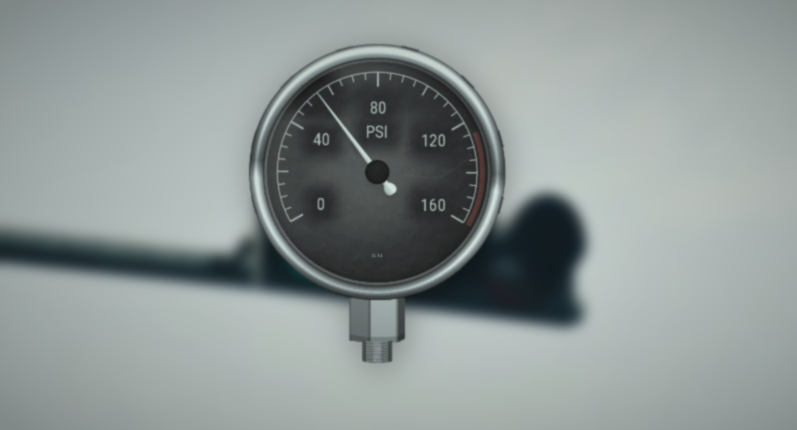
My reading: 55 psi
